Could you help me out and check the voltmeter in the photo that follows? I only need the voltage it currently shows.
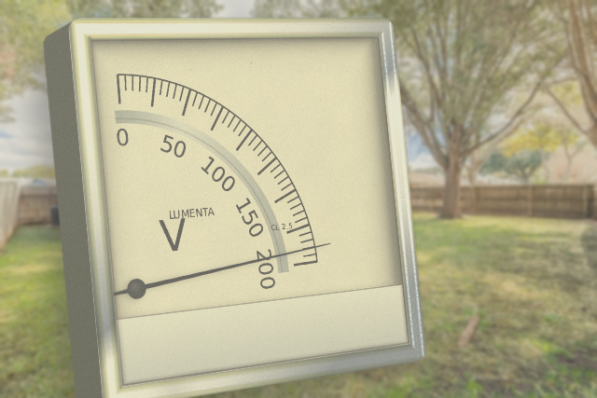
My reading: 190 V
